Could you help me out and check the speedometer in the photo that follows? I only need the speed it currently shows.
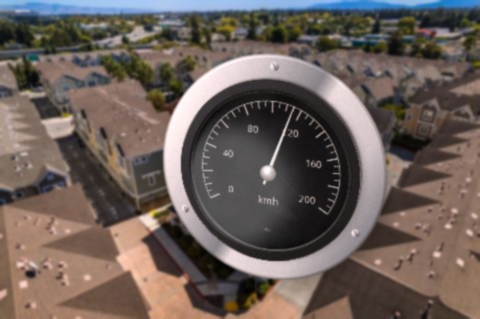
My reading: 115 km/h
